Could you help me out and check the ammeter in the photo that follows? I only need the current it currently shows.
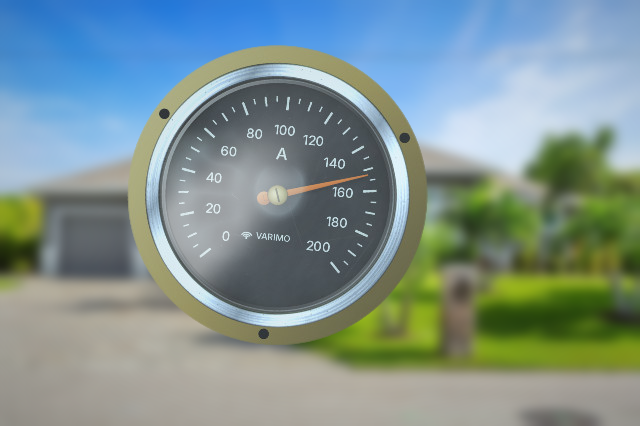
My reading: 152.5 A
